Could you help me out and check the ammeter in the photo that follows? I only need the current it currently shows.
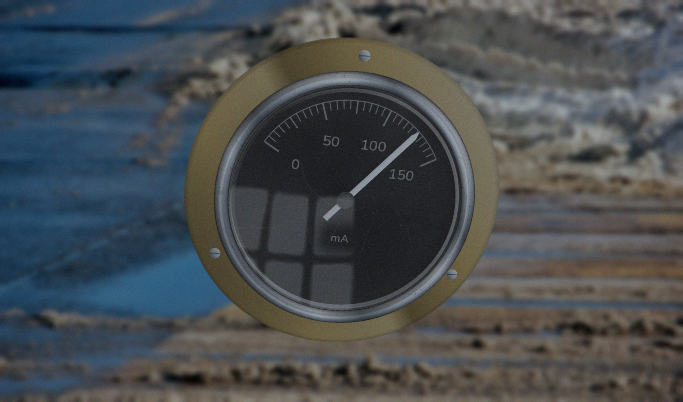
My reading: 125 mA
